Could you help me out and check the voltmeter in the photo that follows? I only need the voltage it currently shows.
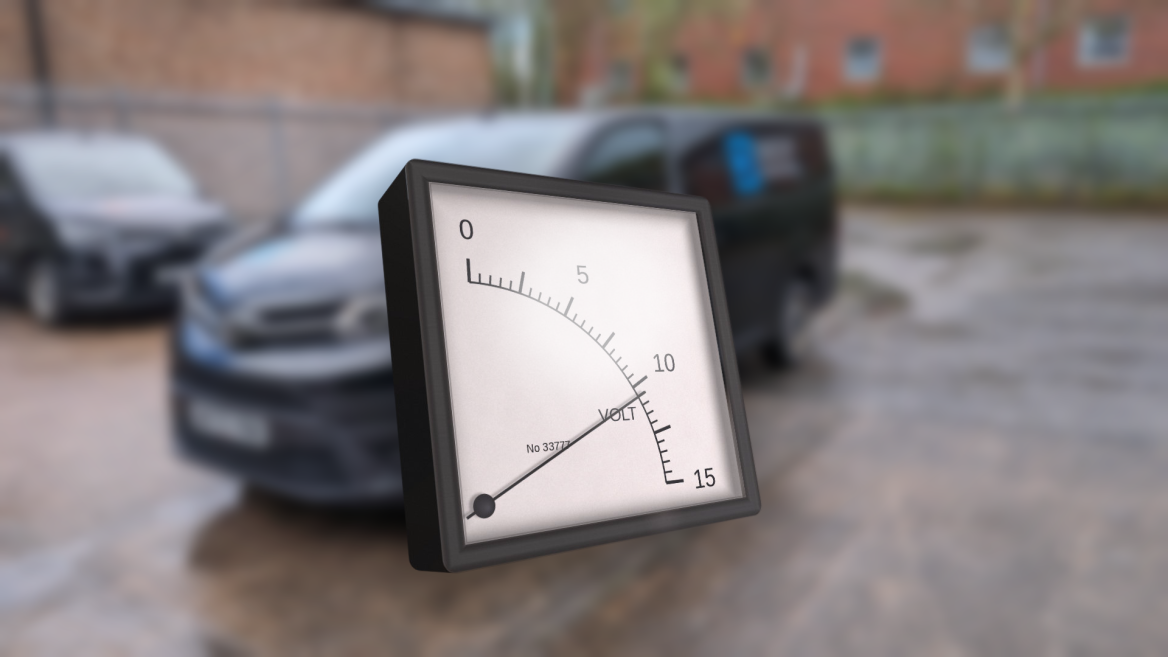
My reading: 10.5 V
